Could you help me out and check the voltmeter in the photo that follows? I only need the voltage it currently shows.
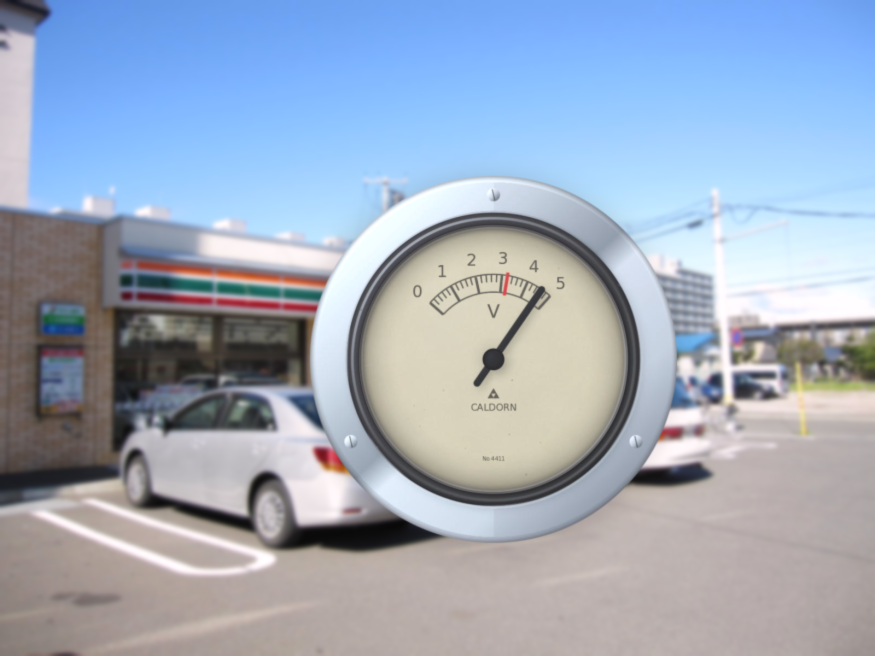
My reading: 4.6 V
